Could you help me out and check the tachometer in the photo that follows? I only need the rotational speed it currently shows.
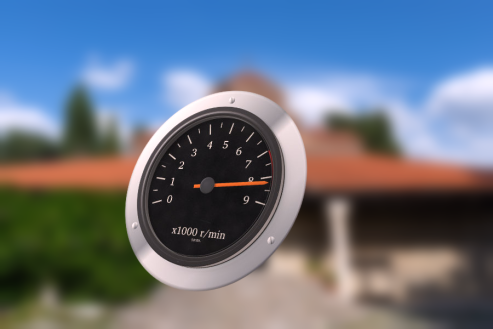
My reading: 8250 rpm
